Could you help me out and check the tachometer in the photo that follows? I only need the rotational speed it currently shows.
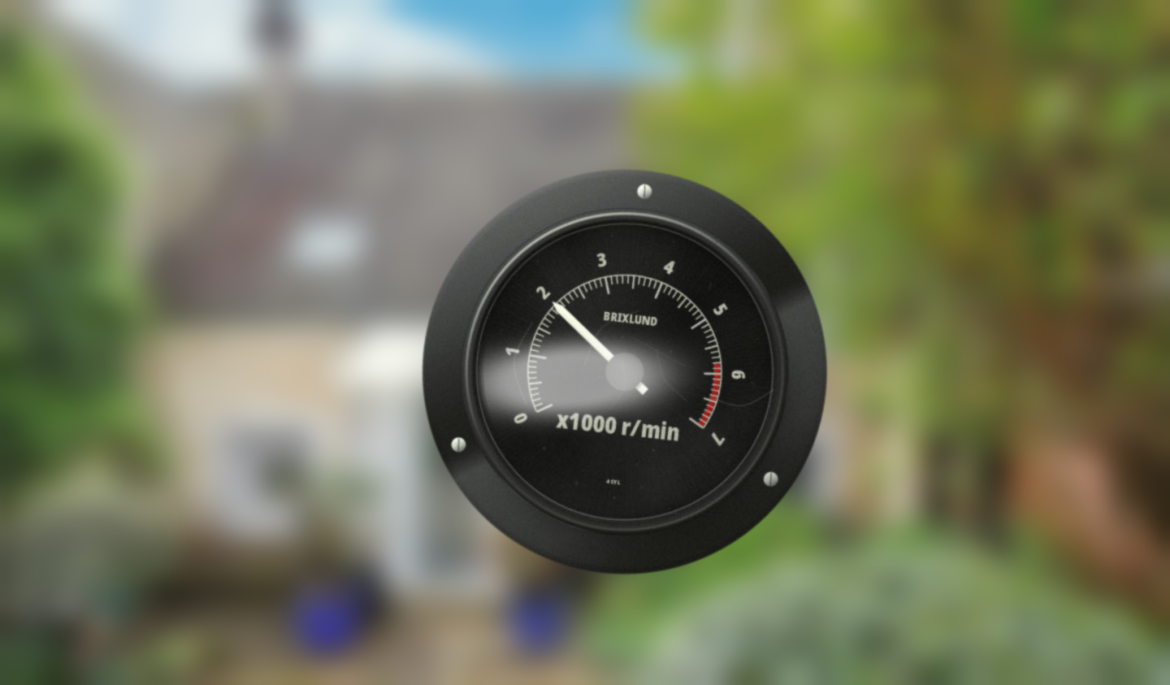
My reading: 2000 rpm
